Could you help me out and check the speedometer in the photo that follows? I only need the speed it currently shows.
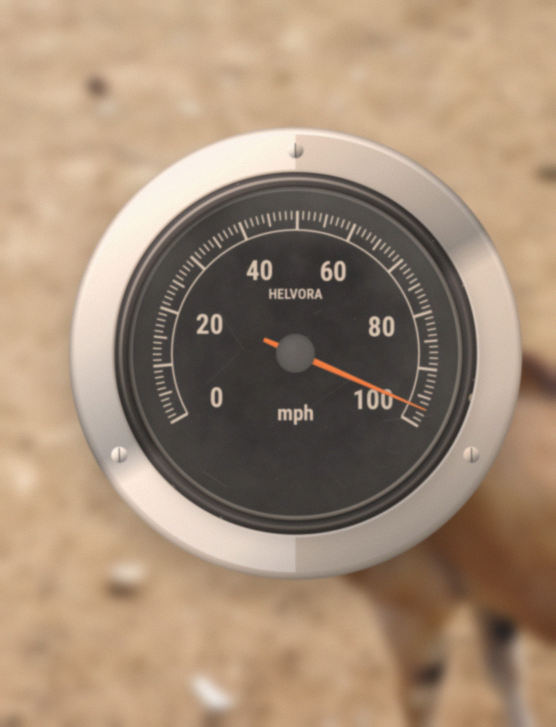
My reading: 97 mph
